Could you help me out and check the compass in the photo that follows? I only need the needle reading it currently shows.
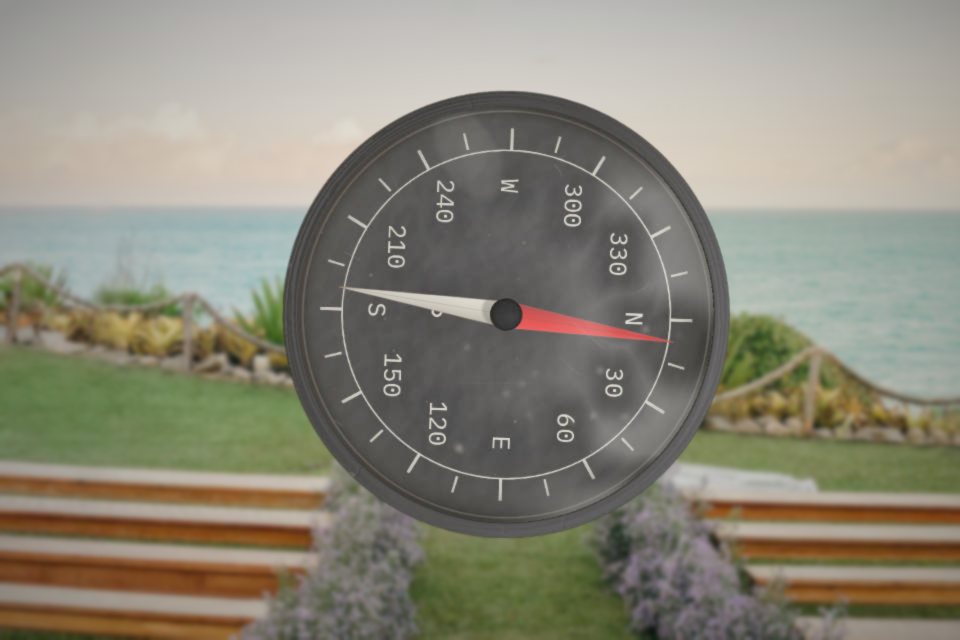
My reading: 7.5 °
